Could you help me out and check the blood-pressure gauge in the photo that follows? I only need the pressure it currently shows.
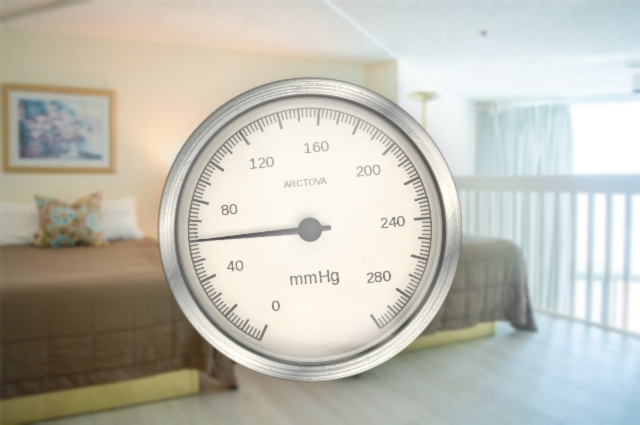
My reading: 60 mmHg
